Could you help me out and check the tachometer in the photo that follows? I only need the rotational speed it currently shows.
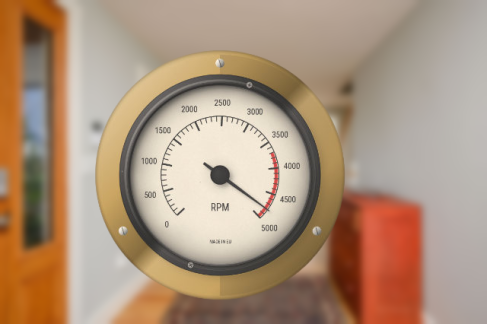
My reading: 4800 rpm
